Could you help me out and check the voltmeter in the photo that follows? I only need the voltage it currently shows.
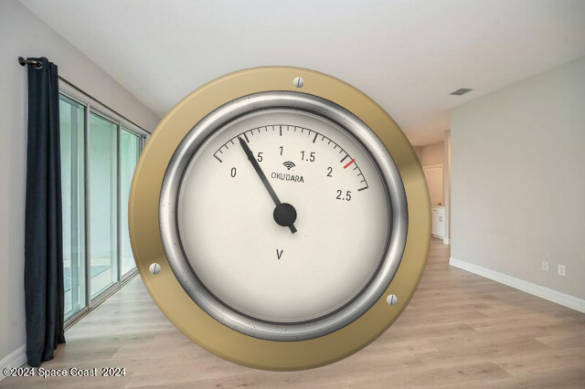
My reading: 0.4 V
